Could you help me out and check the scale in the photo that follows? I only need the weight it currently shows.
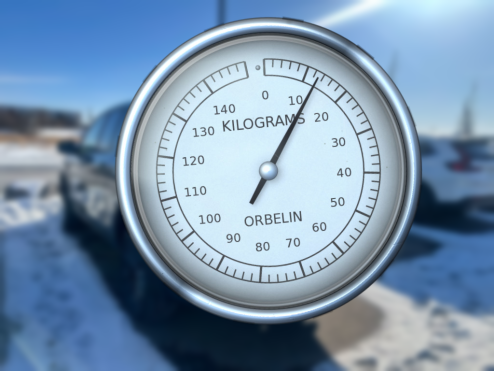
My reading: 13 kg
